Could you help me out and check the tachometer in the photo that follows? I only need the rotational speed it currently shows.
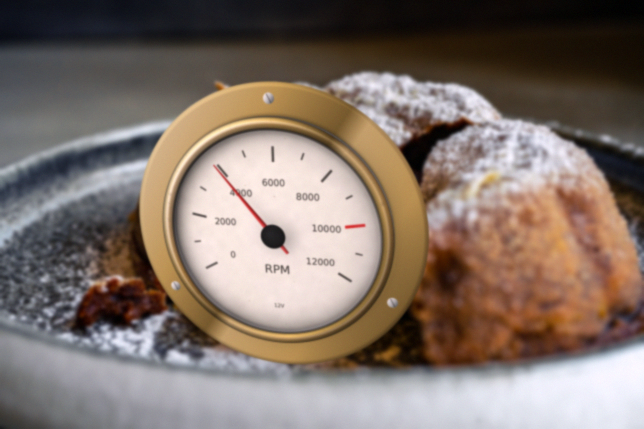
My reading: 4000 rpm
